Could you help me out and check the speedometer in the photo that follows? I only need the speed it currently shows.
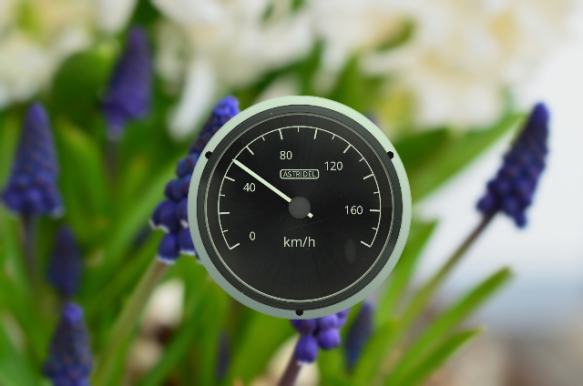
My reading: 50 km/h
